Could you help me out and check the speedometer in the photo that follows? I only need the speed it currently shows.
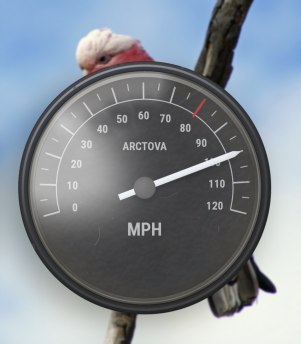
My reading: 100 mph
